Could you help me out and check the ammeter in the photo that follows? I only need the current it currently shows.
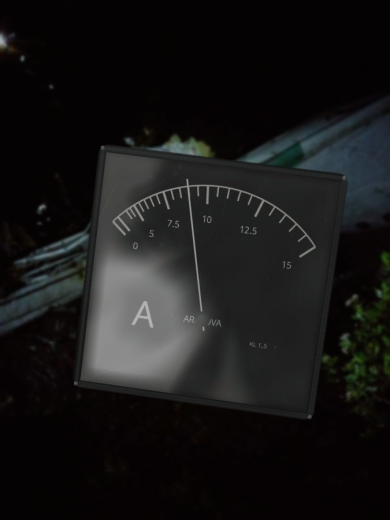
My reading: 9 A
